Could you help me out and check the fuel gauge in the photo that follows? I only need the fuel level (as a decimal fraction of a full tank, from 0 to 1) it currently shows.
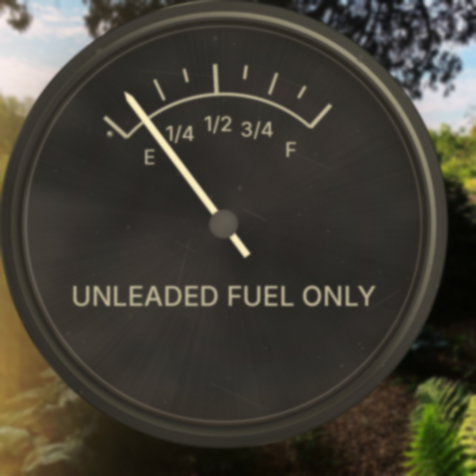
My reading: 0.125
